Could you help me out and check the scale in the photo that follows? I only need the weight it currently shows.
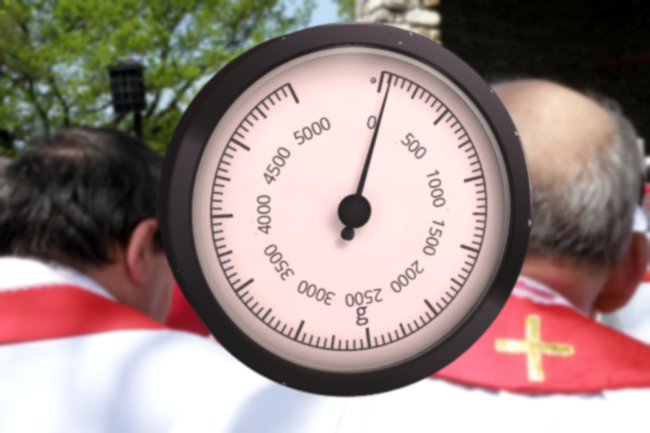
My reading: 50 g
